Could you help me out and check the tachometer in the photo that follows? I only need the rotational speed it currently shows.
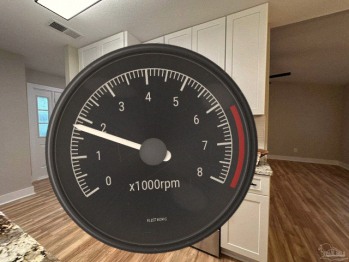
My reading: 1800 rpm
